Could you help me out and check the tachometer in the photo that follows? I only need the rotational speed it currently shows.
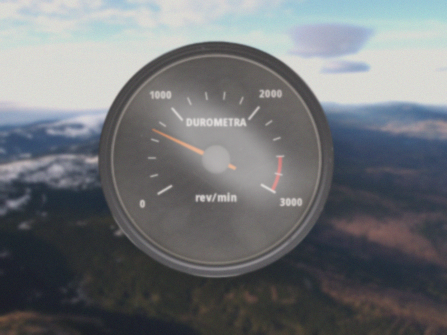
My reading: 700 rpm
